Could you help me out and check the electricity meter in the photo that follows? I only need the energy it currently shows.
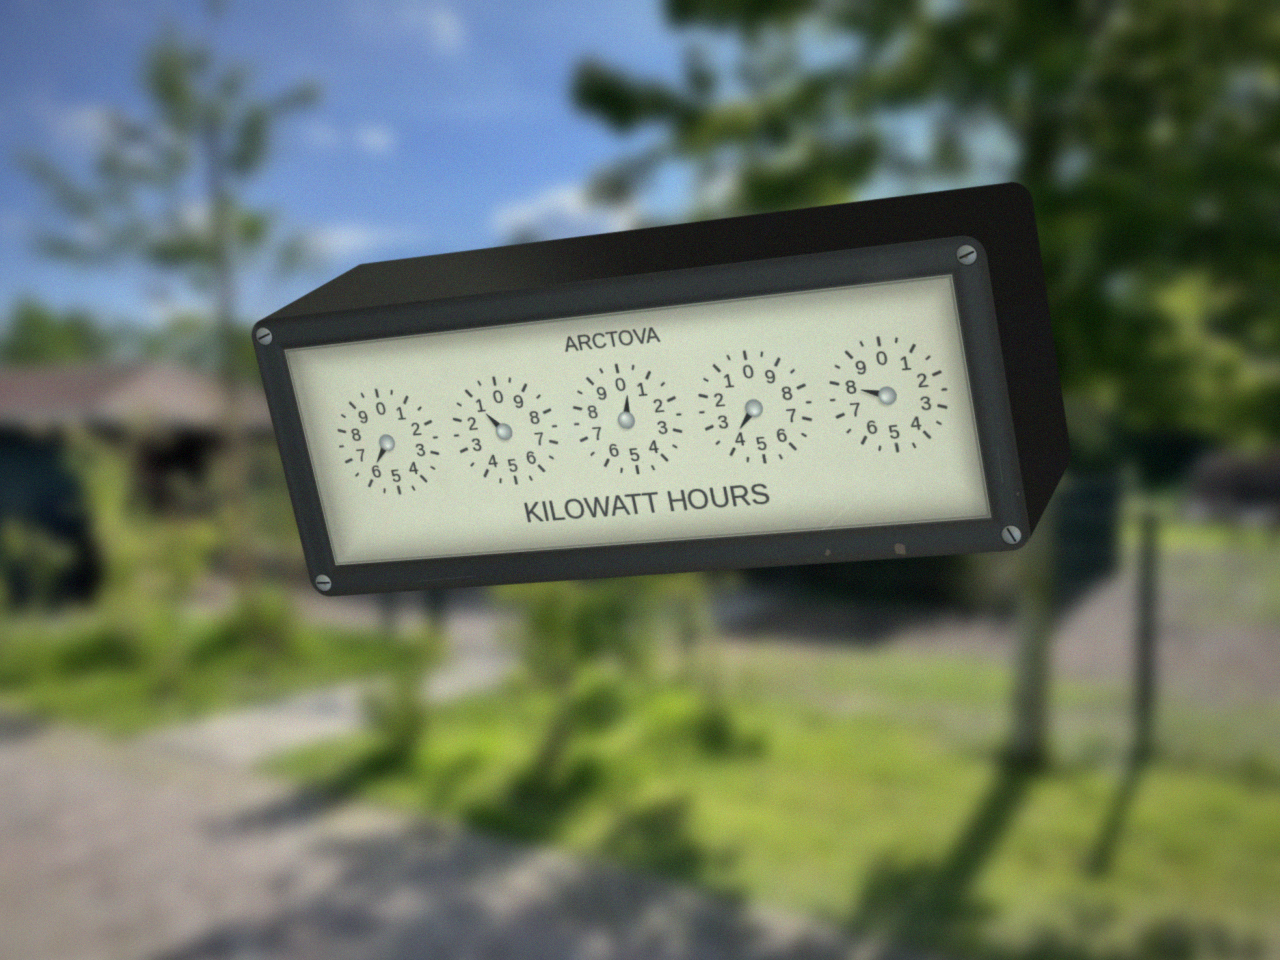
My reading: 61038 kWh
